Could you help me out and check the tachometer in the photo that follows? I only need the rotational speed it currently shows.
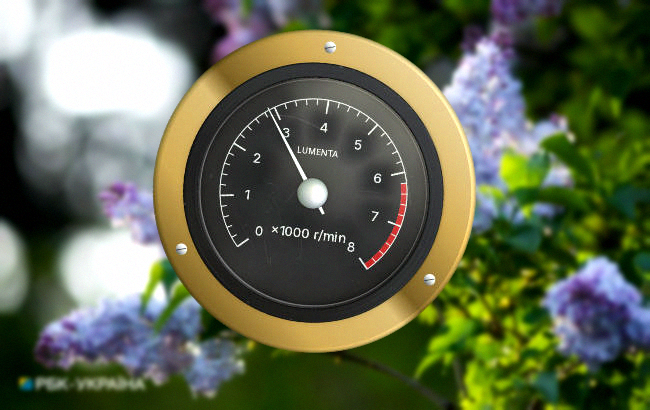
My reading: 2900 rpm
